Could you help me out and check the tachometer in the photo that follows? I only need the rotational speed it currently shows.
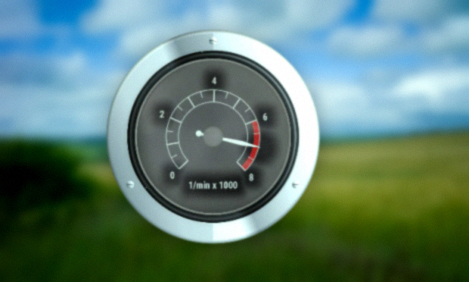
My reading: 7000 rpm
